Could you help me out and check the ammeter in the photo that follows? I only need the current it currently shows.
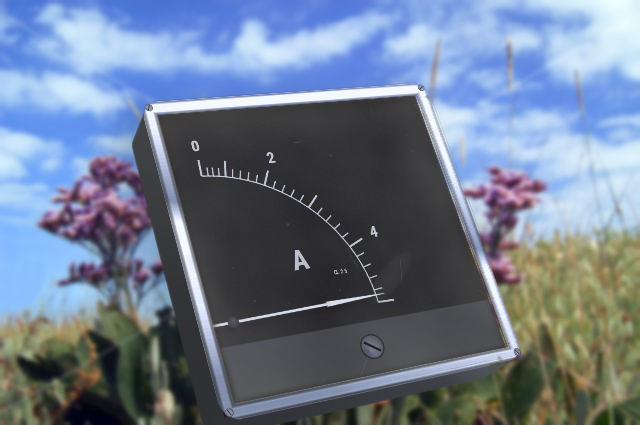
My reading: 4.9 A
